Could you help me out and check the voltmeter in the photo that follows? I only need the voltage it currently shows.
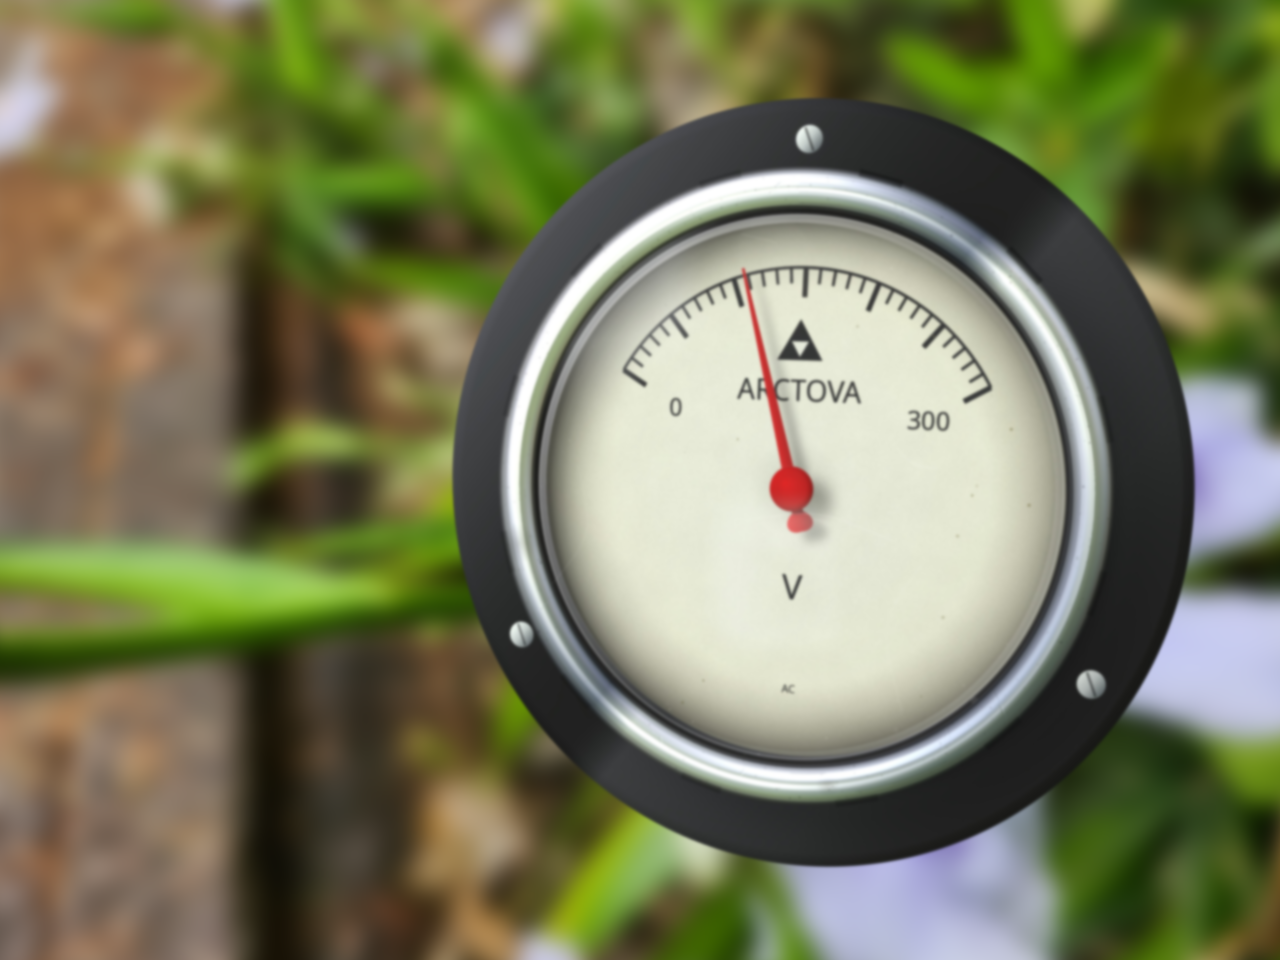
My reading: 110 V
